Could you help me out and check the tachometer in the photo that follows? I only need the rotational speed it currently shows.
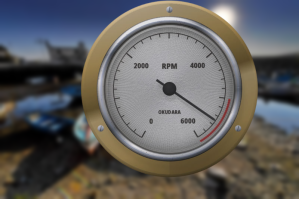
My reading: 5500 rpm
